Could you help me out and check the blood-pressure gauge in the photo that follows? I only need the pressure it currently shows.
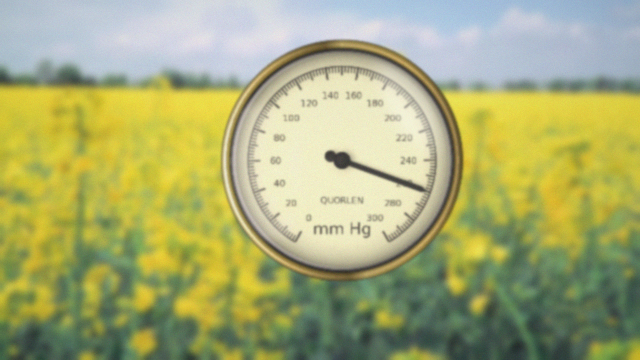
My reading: 260 mmHg
